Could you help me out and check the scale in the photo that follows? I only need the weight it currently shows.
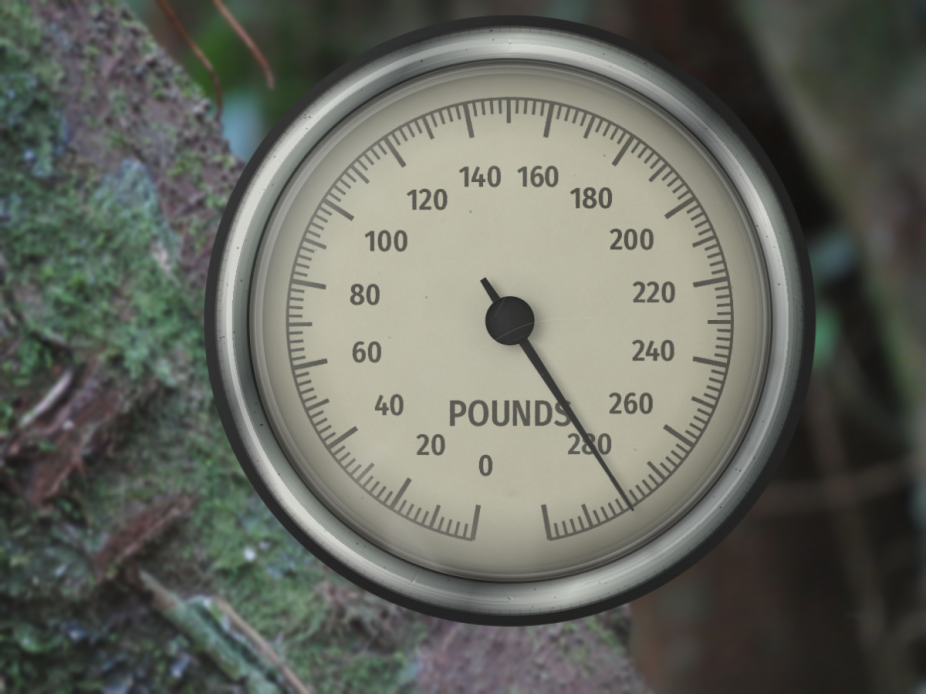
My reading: 280 lb
